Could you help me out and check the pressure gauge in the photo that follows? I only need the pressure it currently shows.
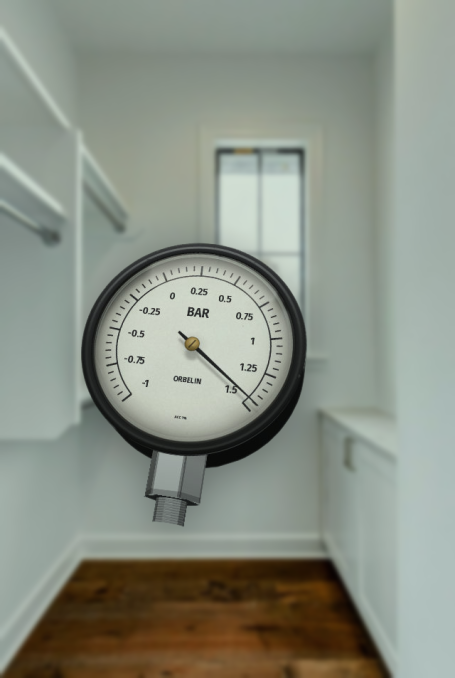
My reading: 1.45 bar
